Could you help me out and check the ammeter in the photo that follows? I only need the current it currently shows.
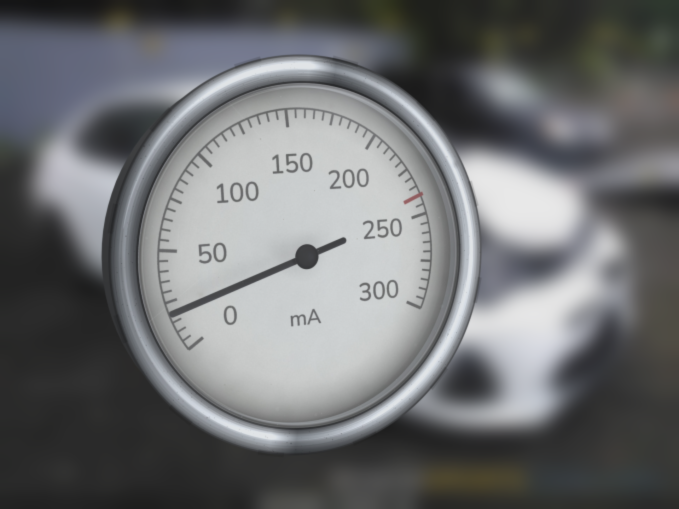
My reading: 20 mA
